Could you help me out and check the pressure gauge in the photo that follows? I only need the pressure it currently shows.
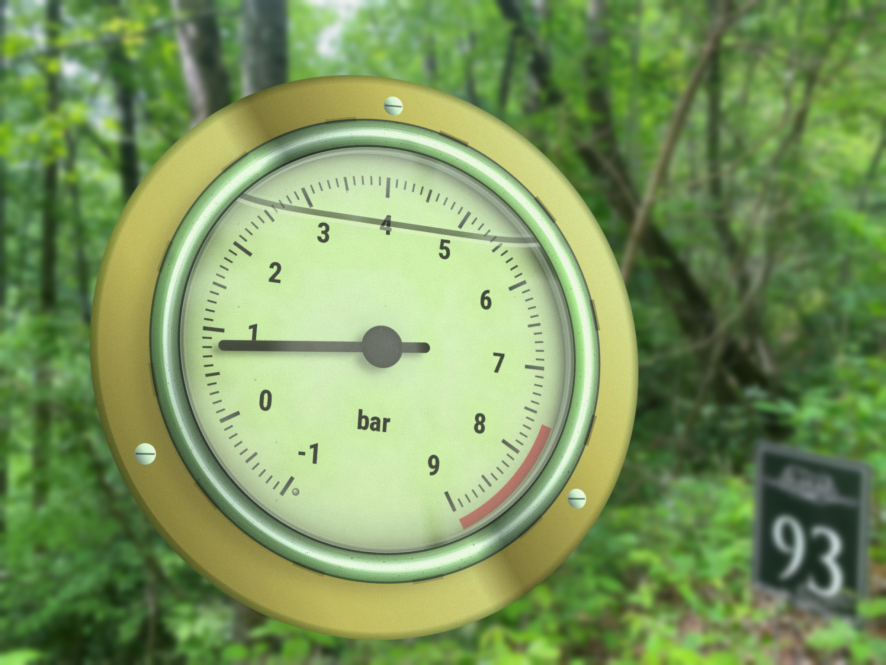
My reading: 0.8 bar
